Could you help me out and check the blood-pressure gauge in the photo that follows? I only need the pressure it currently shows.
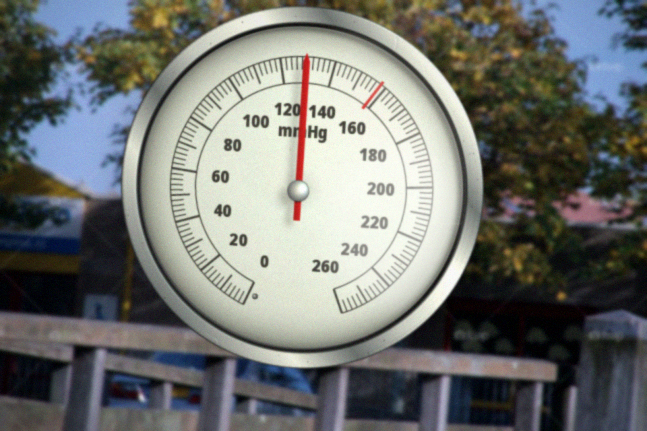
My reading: 130 mmHg
